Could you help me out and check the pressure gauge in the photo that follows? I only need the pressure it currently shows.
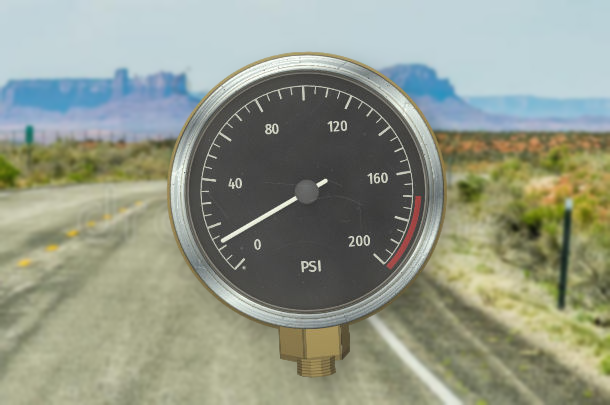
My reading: 12.5 psi
